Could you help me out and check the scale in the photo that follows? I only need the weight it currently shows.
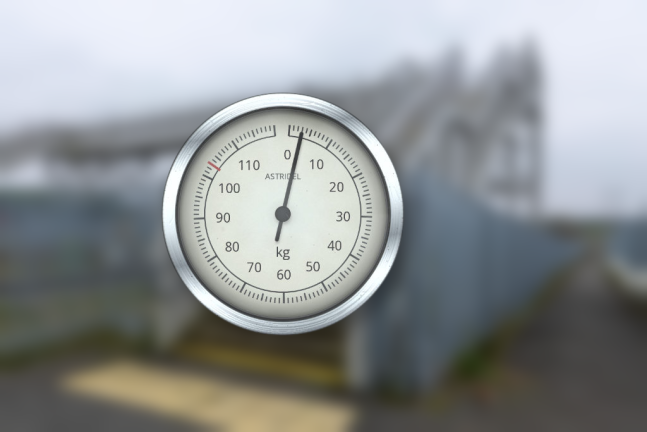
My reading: 3 kg
